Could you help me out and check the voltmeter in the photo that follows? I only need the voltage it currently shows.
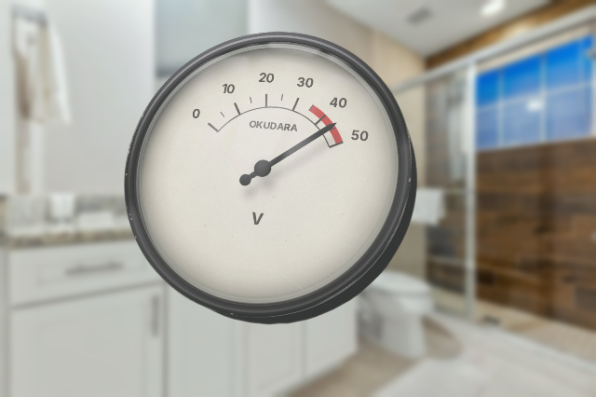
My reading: 45 V
